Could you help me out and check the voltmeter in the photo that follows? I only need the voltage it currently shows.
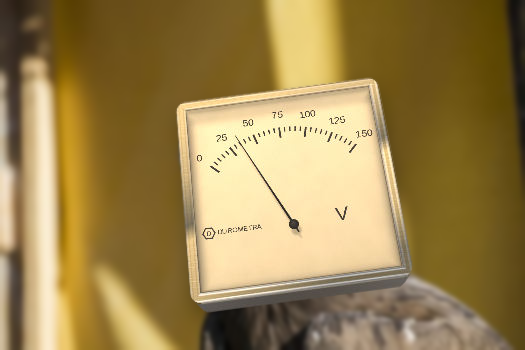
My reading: 35 V
